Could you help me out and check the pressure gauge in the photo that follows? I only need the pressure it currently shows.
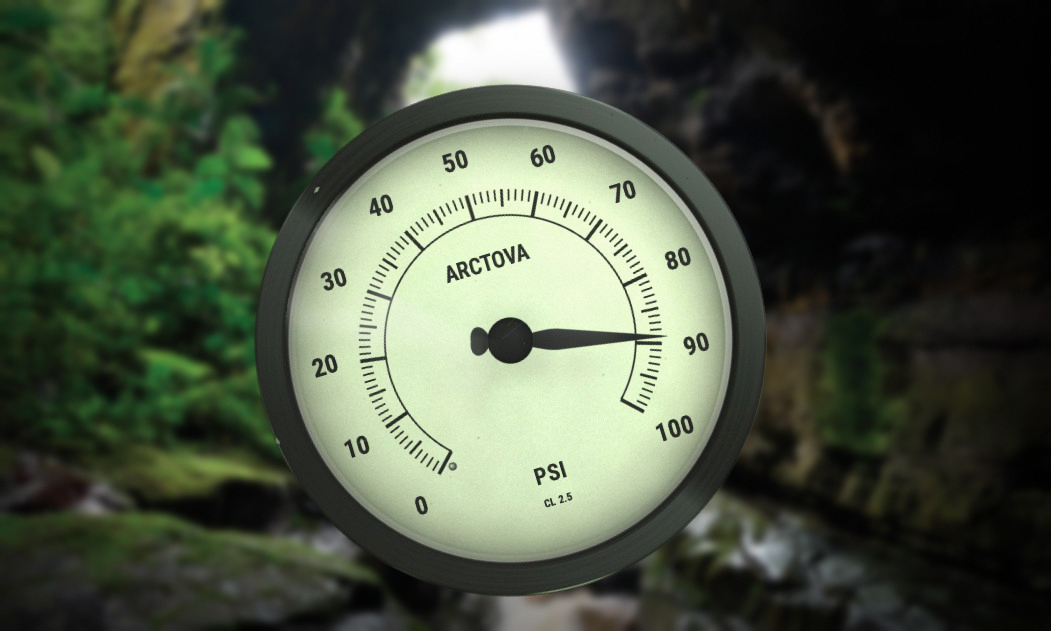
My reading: 89 psi
